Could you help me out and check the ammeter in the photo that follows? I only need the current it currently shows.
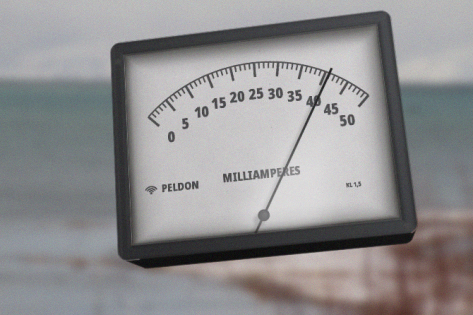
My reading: 41 mA
